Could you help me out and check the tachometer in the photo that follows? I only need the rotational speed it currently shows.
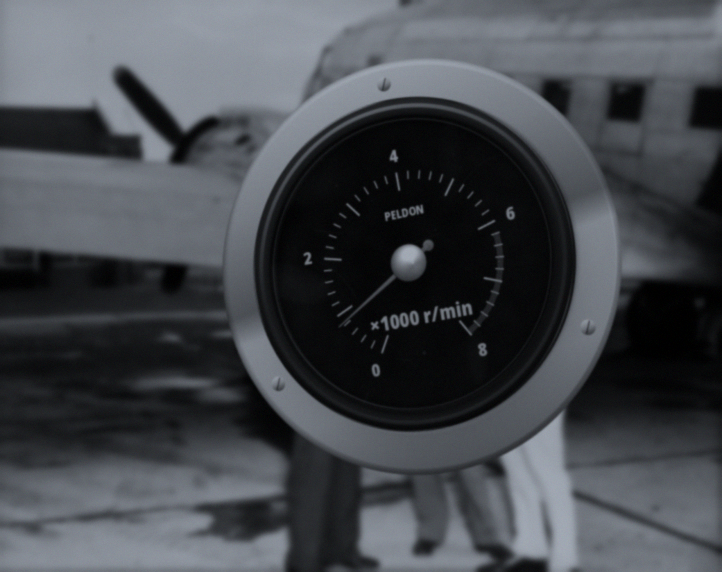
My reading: 800 rpm
